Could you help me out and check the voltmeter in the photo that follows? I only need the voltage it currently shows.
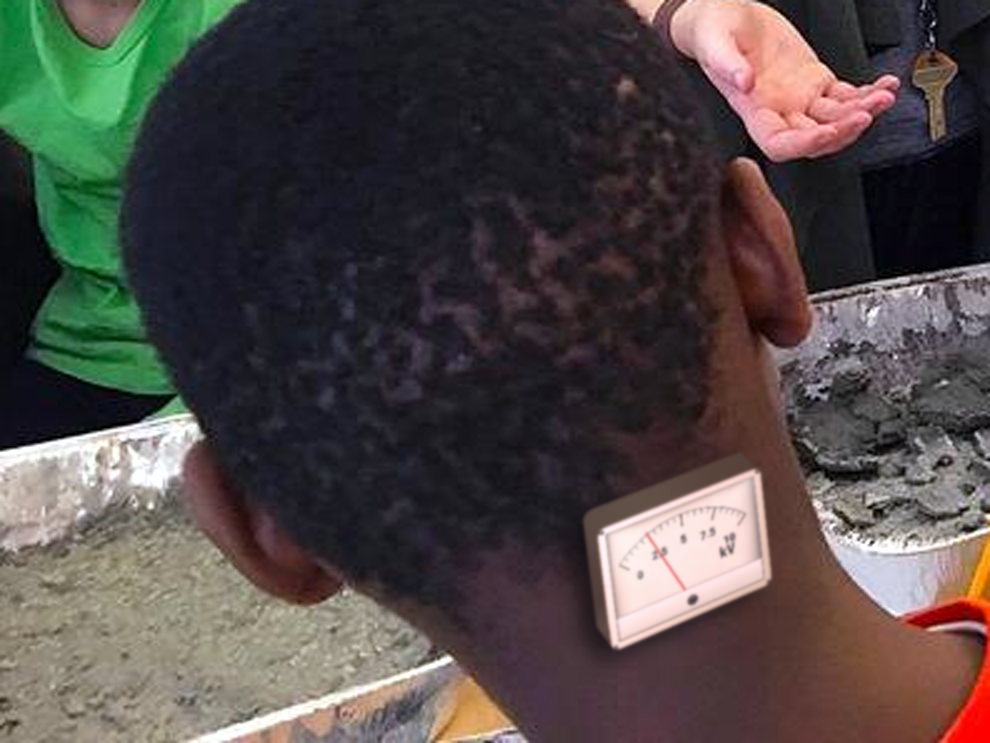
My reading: 2.5 kV
